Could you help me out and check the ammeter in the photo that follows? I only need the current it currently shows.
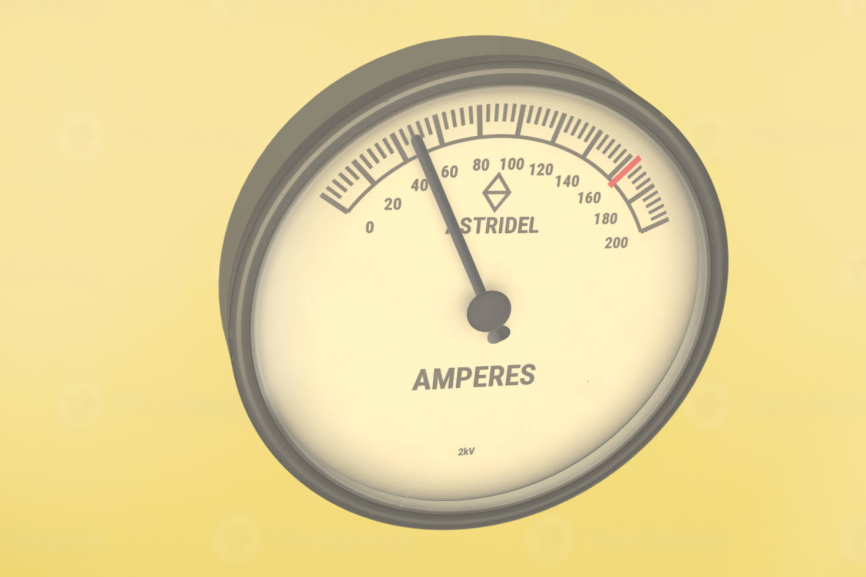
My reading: 48 A
